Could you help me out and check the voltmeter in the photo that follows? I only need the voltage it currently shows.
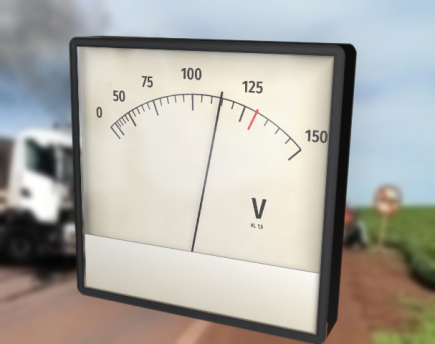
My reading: 115 V
